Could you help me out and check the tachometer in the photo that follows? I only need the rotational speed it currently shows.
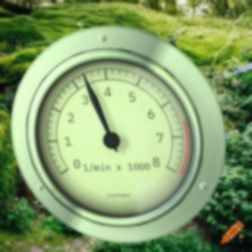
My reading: 3400 rpm
